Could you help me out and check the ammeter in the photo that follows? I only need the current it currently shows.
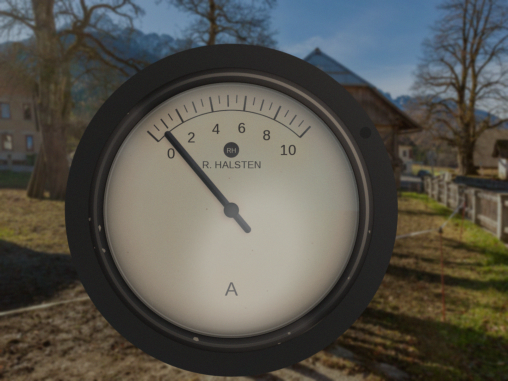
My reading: 0.75 A
